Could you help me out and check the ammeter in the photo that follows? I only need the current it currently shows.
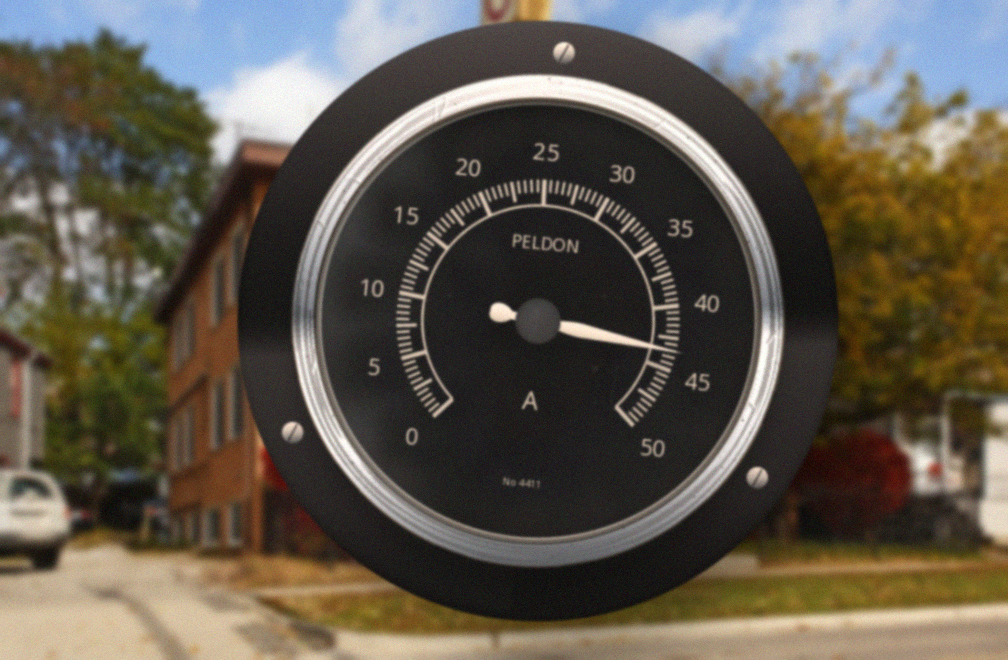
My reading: 43.5 A
